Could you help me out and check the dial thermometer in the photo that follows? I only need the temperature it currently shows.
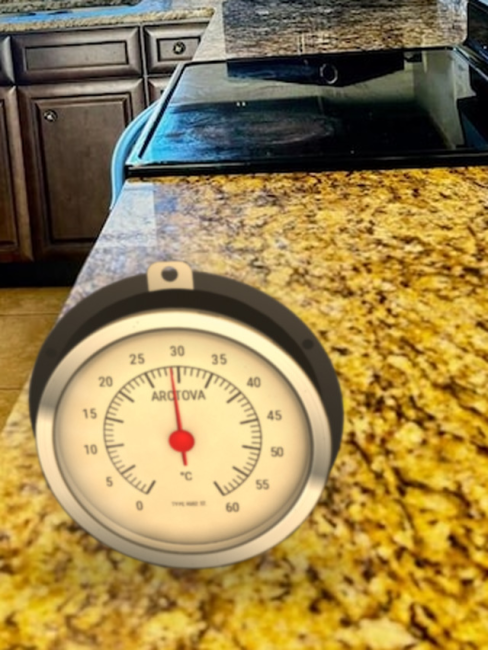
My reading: 29 °C
